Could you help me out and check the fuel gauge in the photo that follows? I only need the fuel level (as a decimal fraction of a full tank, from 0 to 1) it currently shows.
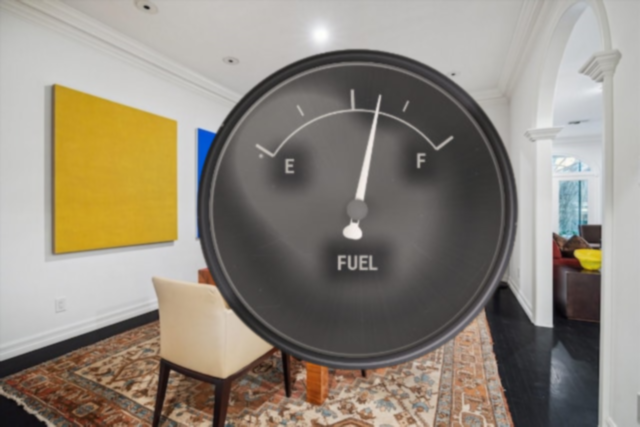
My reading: 0.625
